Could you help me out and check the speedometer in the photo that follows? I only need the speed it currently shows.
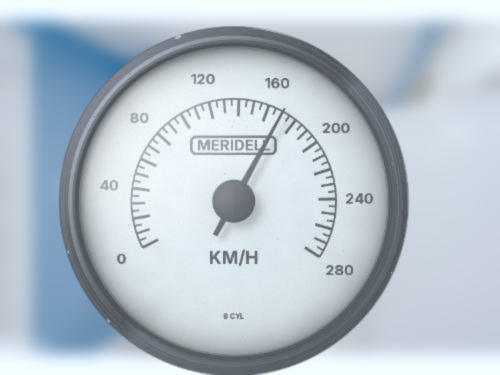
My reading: 170 km/h
